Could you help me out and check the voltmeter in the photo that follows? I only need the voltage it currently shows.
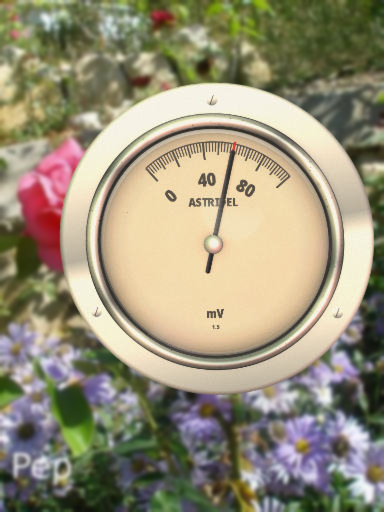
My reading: 60 mV
